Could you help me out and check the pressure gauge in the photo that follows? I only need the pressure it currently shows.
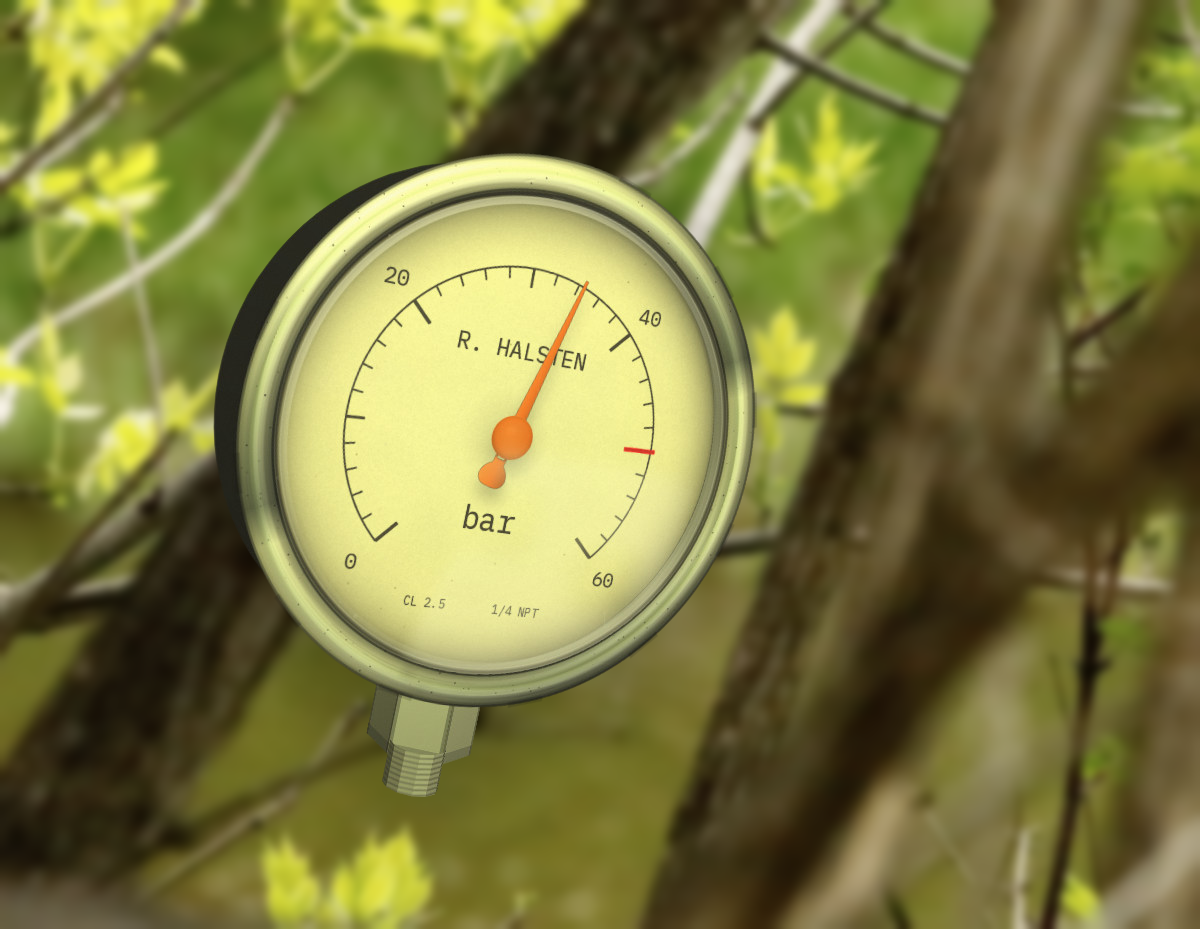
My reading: 34 bar
